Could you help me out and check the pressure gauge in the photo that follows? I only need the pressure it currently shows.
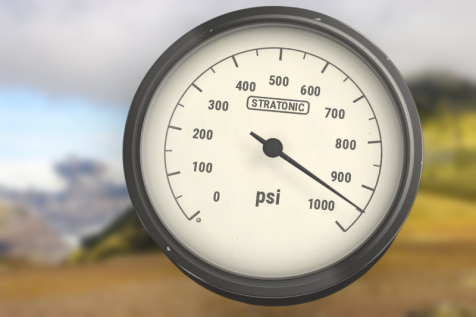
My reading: 950 psi
